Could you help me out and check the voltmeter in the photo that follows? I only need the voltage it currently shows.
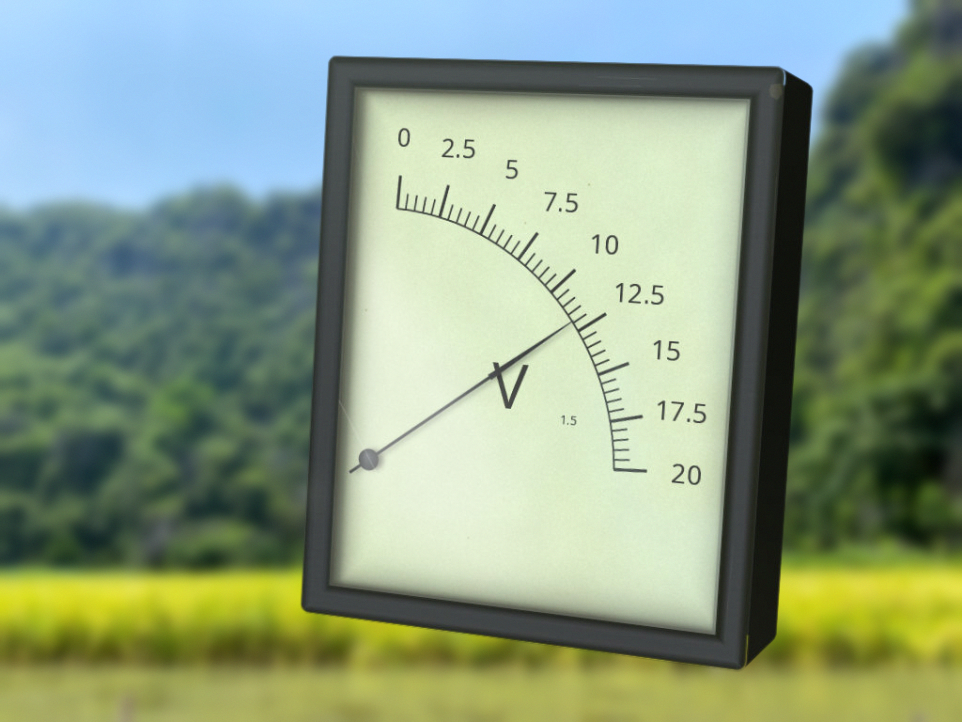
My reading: 12 V
